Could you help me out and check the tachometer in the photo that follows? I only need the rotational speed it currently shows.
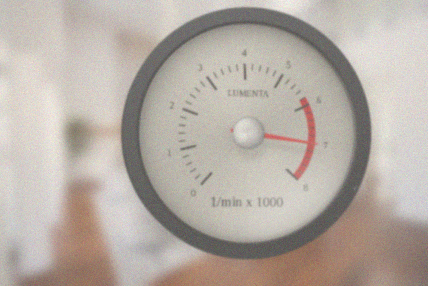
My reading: 7000 rpm
